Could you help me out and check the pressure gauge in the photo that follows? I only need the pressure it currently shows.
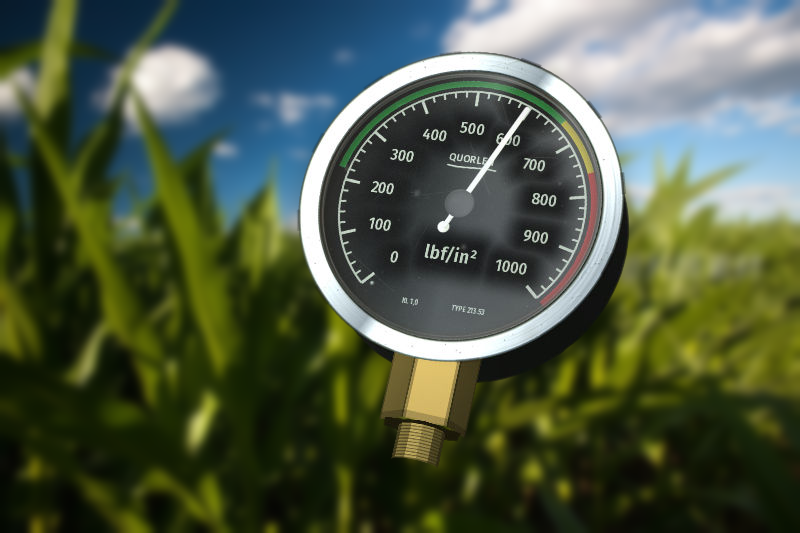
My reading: 600 psi
